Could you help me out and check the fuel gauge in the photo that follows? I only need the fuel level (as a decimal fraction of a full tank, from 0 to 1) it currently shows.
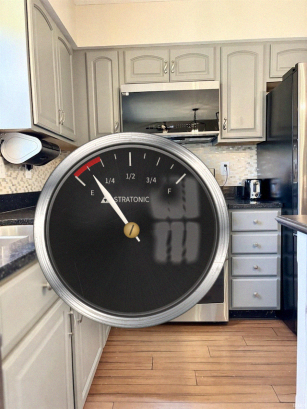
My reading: 0.125
